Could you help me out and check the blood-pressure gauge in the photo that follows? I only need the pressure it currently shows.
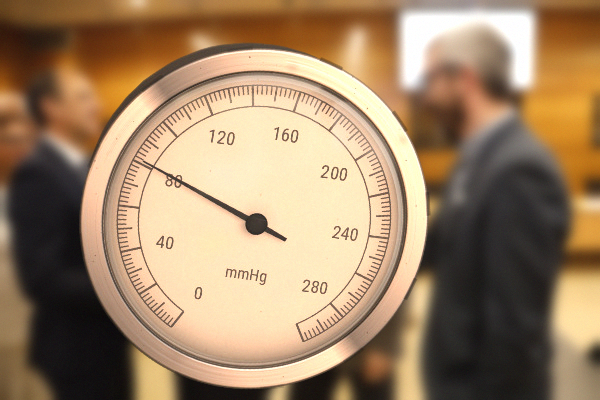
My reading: 82 mmHg
